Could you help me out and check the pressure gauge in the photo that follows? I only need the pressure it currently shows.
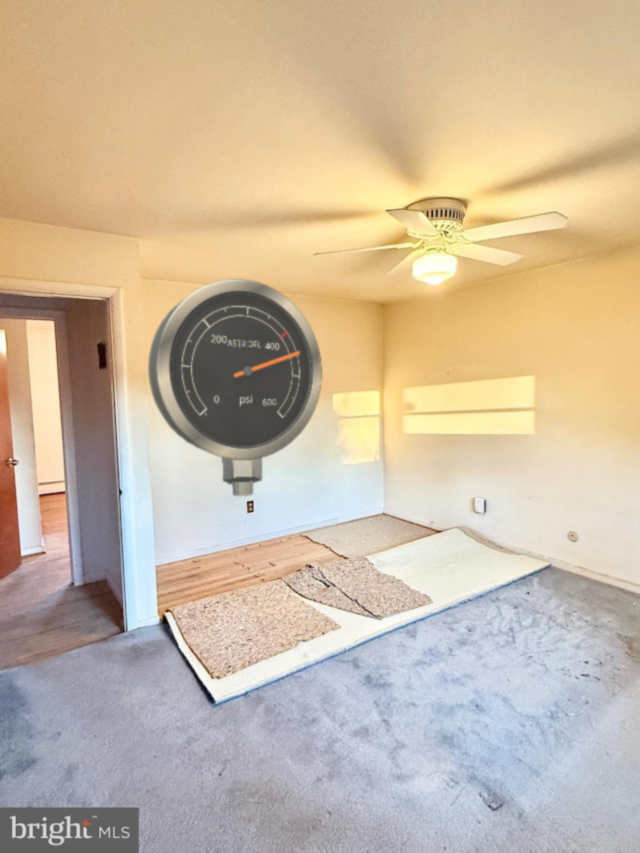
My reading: 450 psi
